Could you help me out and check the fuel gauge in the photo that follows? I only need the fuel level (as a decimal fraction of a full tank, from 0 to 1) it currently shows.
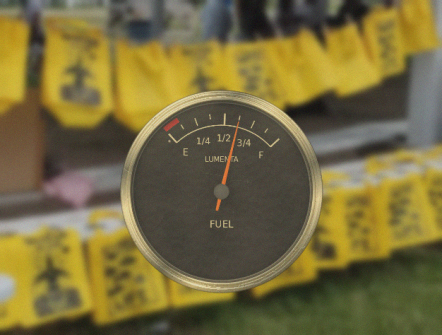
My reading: 0.625
